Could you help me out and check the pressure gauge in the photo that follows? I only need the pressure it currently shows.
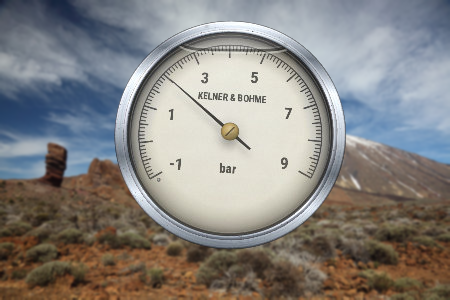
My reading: 2 bar
